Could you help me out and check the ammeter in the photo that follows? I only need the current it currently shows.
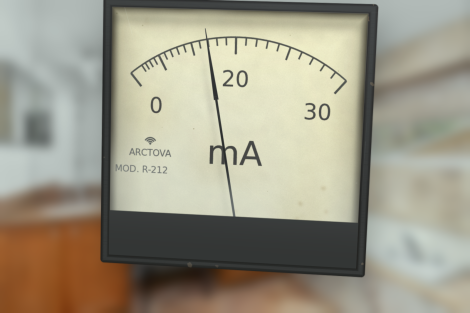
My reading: 17 mA
